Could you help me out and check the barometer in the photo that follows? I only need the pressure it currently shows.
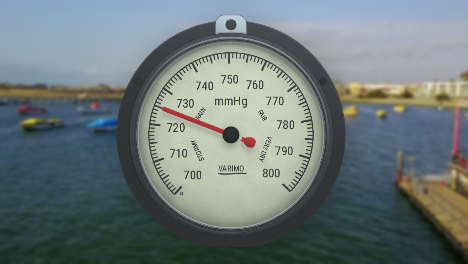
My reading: 725 mmHg
